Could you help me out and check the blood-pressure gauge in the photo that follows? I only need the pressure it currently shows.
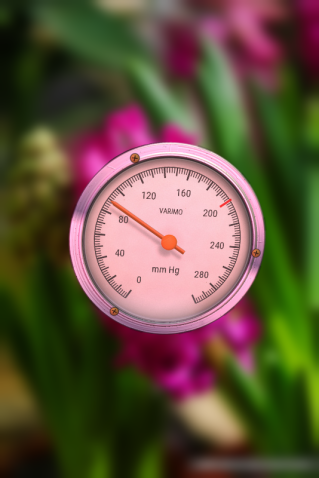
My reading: 90 mmHg
